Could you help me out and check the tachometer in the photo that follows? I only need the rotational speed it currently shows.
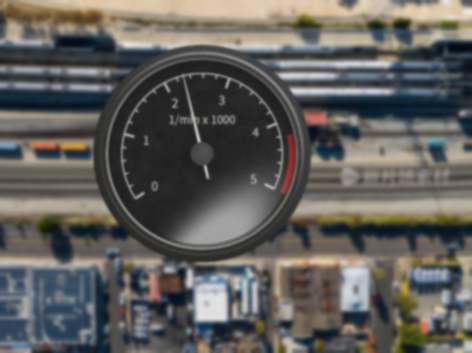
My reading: 2300 rpm
